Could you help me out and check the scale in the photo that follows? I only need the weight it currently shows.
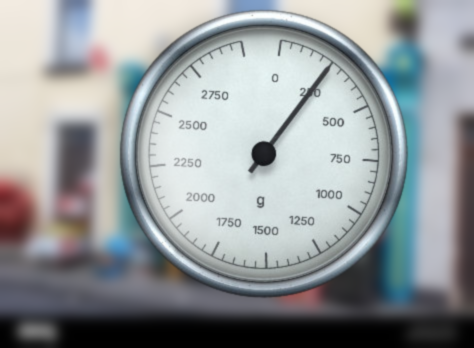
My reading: 250 g
